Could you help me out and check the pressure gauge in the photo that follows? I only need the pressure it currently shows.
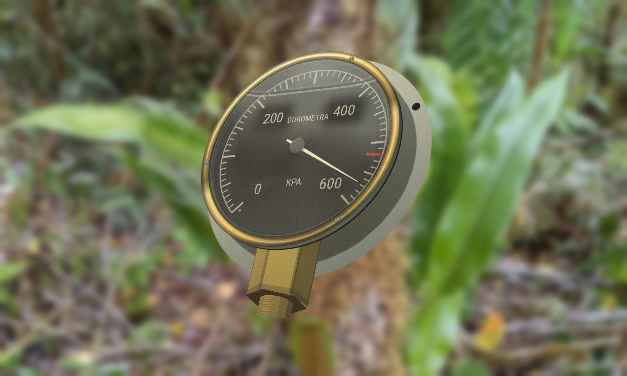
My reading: 570 kPa
